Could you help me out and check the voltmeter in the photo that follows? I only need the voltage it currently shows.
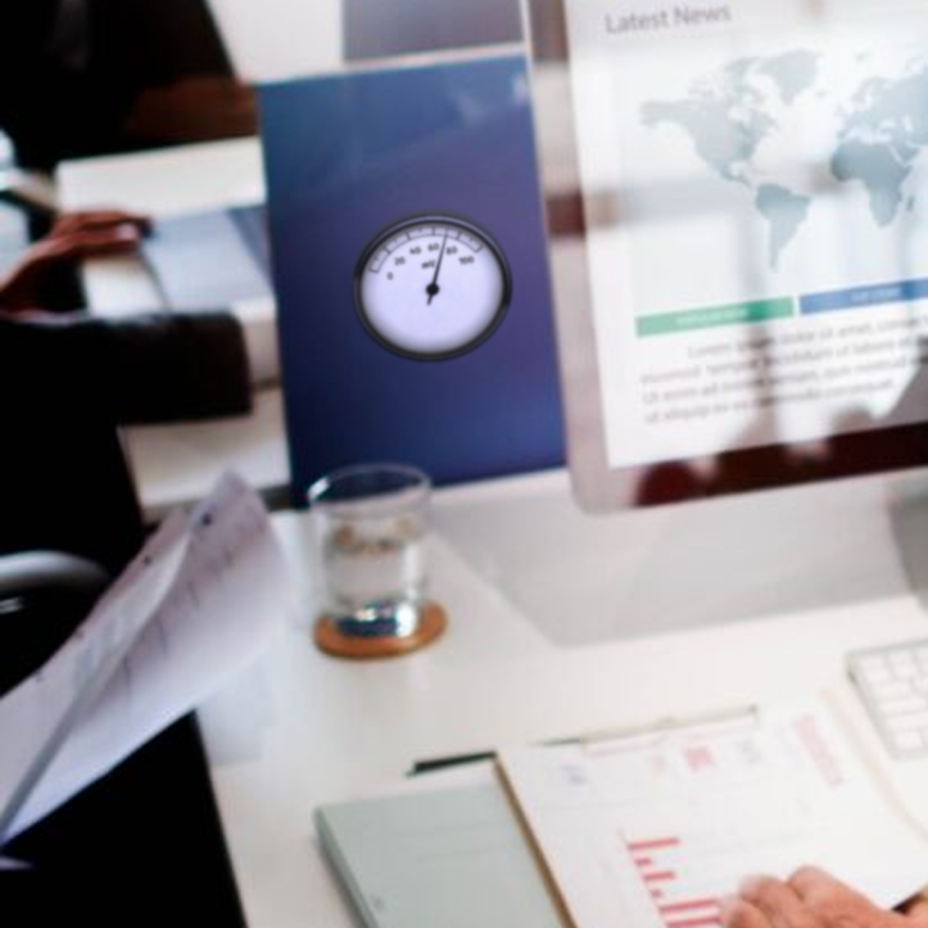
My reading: 70 mV
